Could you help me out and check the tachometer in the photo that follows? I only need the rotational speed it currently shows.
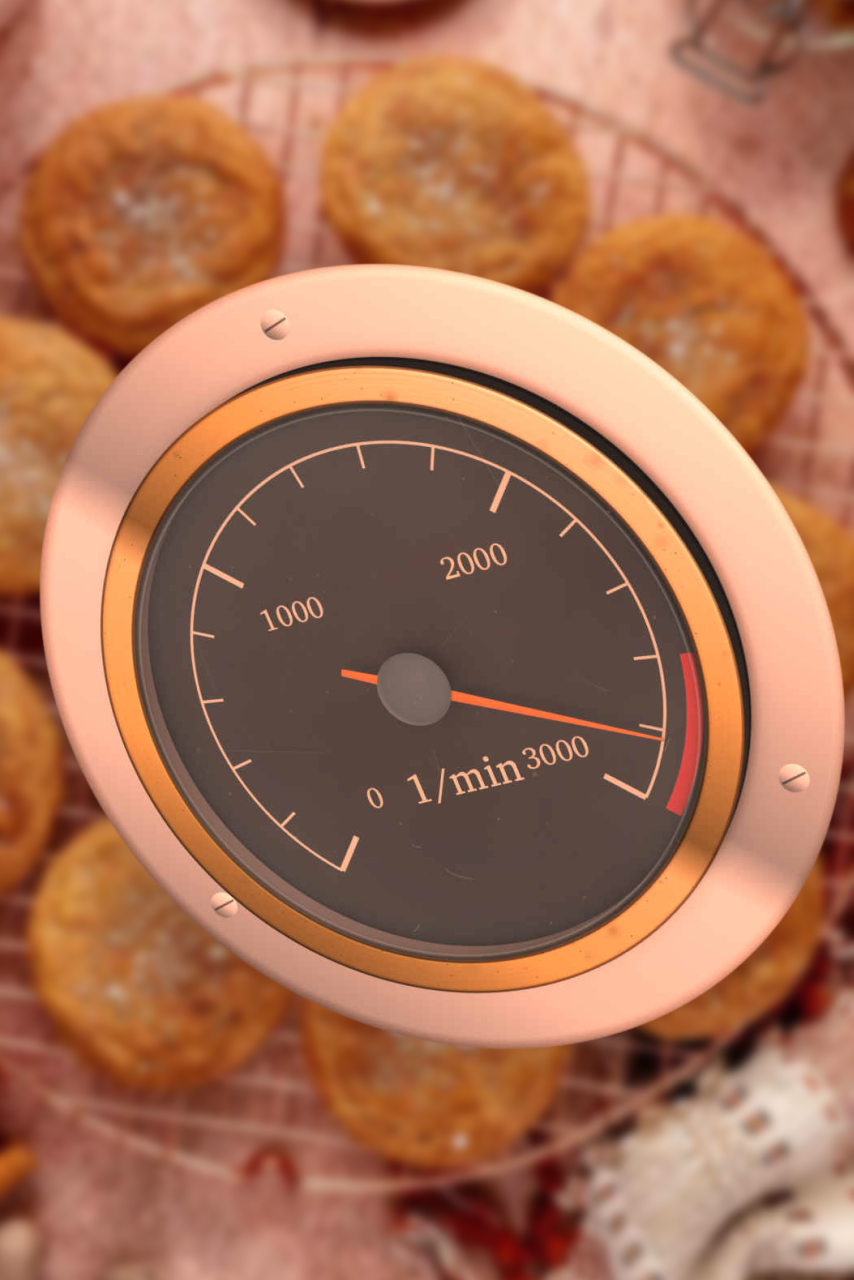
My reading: 2800 rpm
